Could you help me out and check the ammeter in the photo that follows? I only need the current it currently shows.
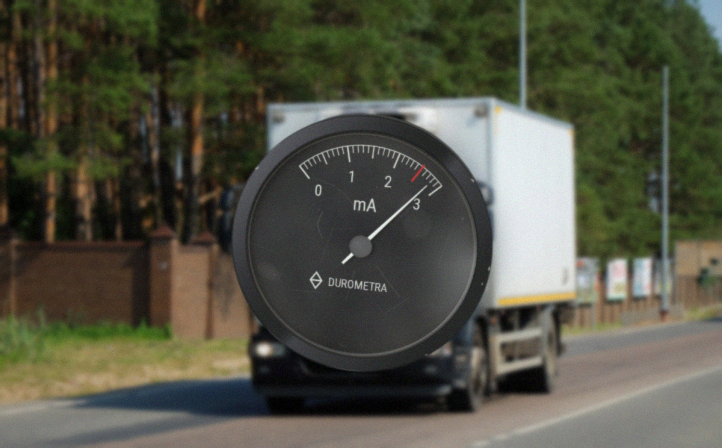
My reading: 2.8 mA
